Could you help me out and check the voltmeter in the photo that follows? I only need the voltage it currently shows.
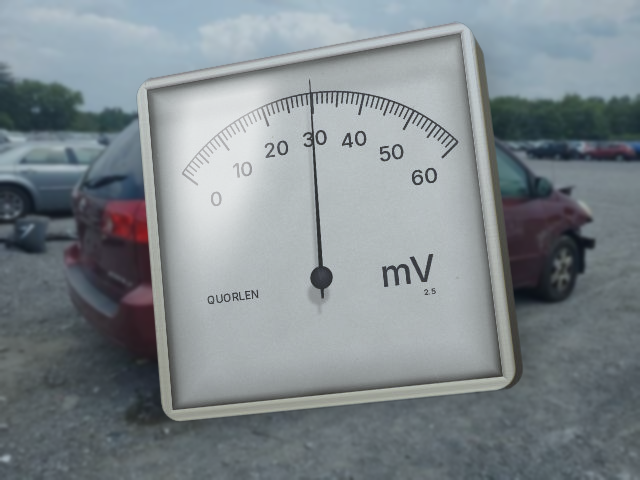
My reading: 30 mV
